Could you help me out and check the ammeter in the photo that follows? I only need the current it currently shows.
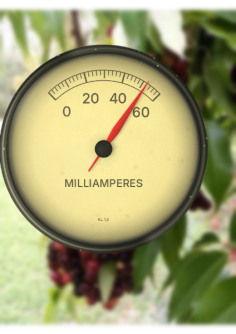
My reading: 52 mA
